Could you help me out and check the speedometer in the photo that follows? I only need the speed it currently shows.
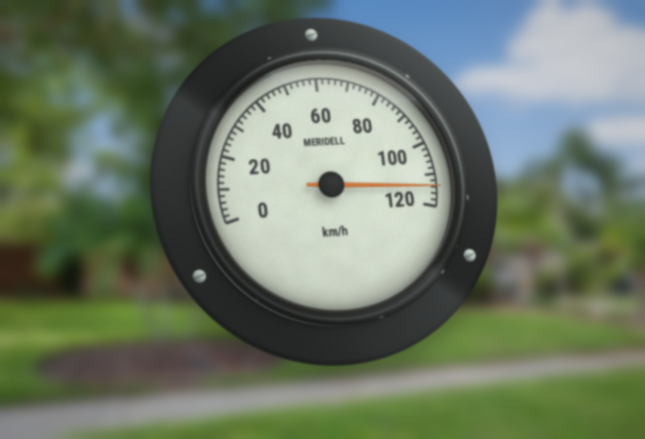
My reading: 114 km/h
